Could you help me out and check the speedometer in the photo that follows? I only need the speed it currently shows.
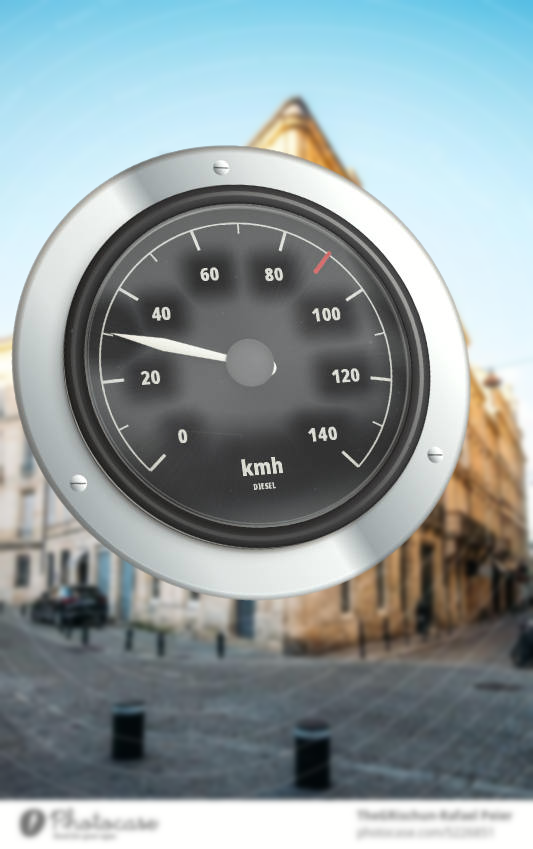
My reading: 30 km/h
